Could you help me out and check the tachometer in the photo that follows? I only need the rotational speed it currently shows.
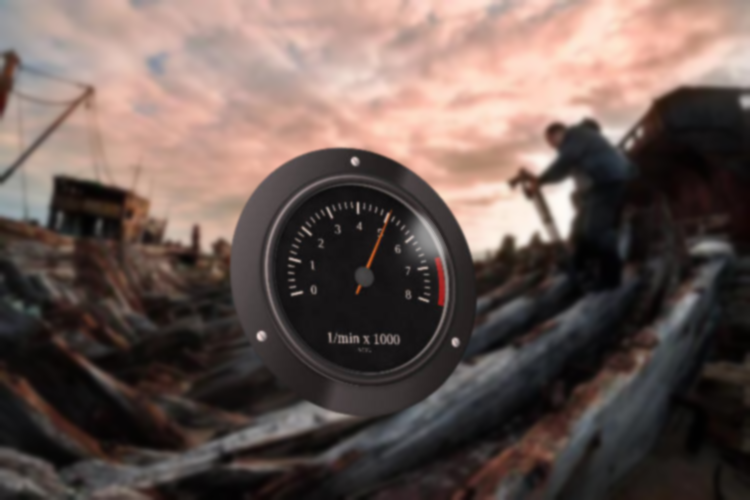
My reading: 5000 rpm
